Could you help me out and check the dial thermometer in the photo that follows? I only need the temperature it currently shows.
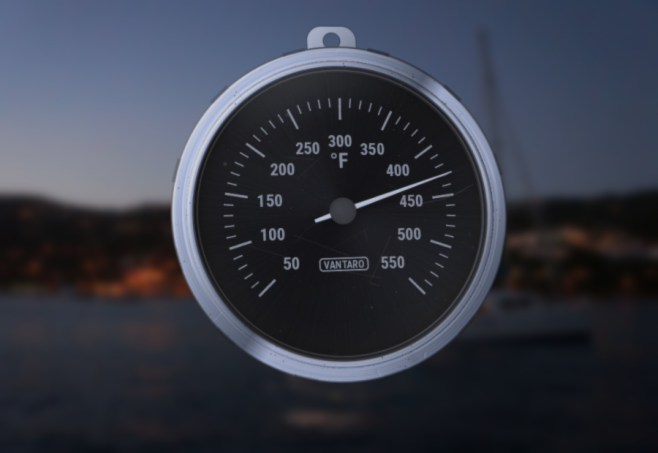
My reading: 430 °F
